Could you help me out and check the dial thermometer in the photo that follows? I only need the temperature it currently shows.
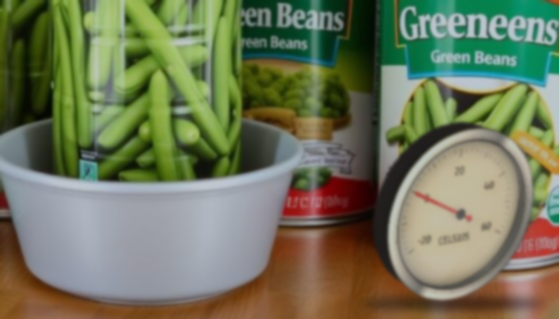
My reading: 0 °C
